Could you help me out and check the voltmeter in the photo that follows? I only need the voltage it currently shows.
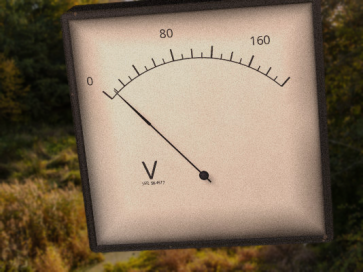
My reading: 10 V
